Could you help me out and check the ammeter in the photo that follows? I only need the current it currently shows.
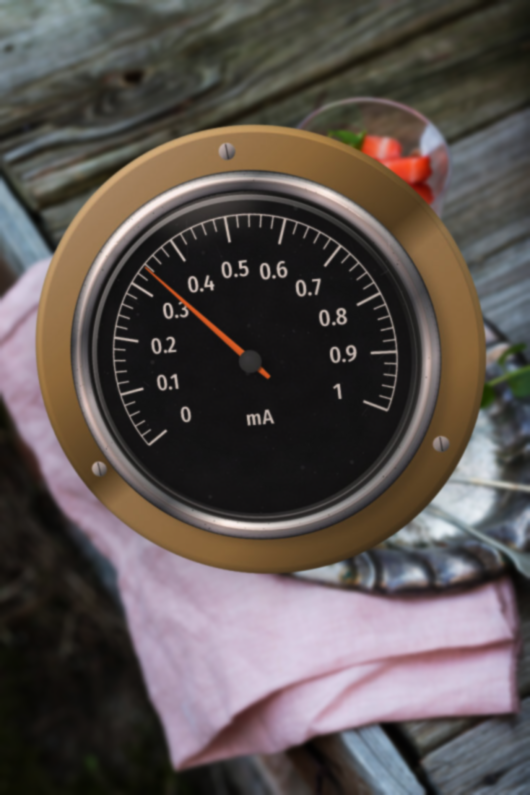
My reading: 0.34 mA
